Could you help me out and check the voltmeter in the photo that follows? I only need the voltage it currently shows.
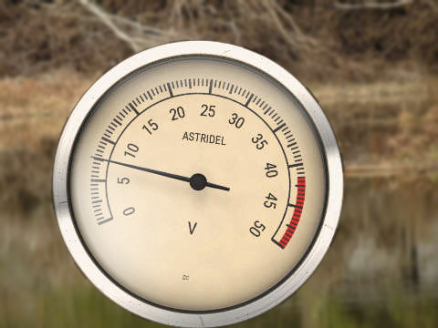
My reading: 7.5 V
